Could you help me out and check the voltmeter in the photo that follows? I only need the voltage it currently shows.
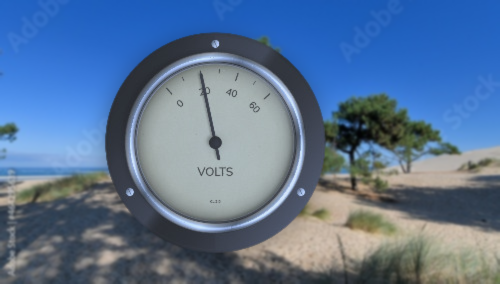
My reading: 20 V
